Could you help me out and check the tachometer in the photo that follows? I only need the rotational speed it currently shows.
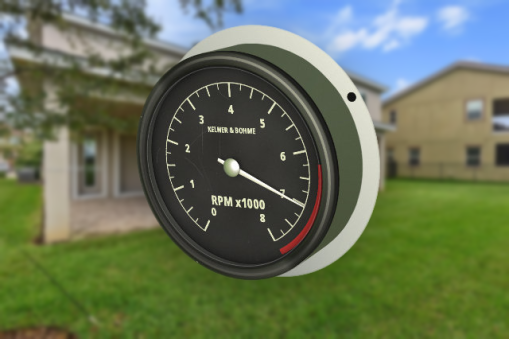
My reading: 7000 rpm
